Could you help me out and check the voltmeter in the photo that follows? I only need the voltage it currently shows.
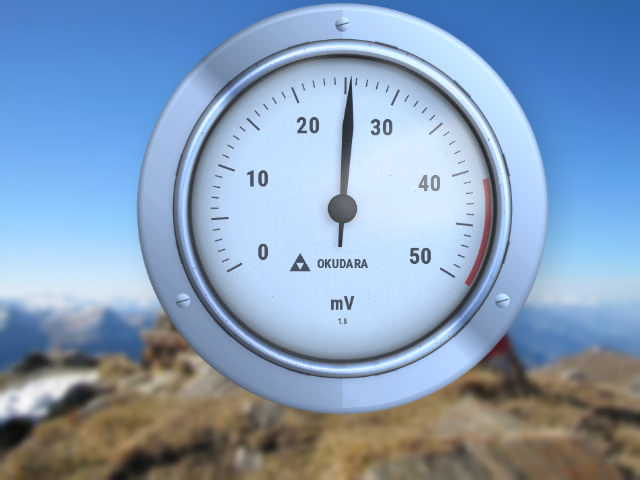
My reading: 25.5 mV
